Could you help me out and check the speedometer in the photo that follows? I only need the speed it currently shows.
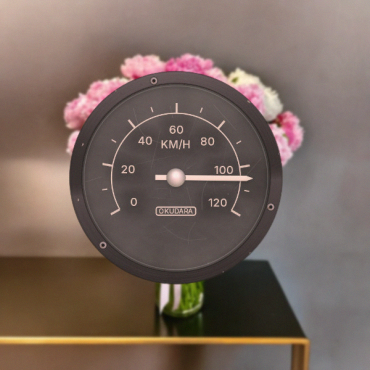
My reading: 105 km/h
